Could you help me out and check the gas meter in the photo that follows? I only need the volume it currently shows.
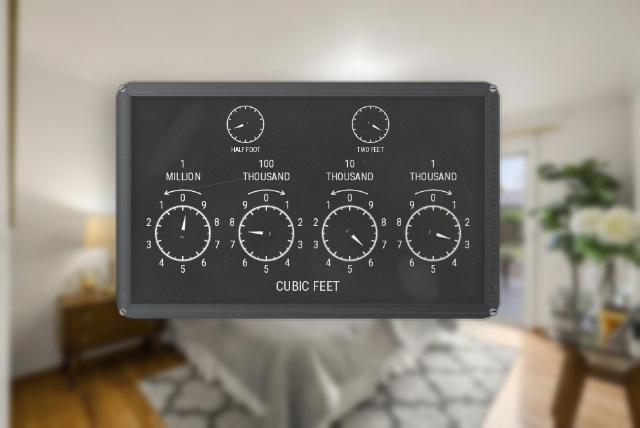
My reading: 976300 ft³
